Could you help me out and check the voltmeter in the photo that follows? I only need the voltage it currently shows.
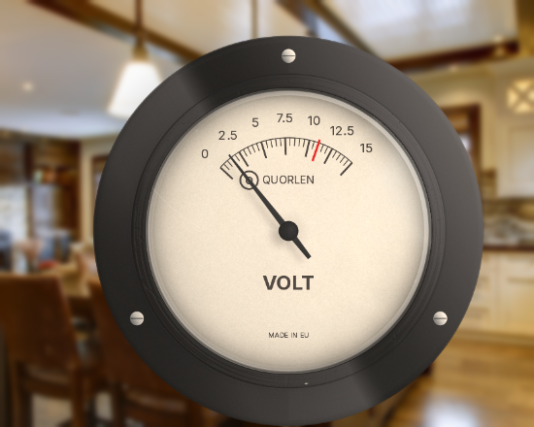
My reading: 1.5 V
